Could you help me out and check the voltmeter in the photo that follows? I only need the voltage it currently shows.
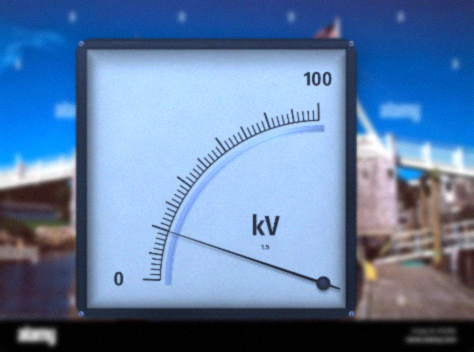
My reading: 20 kV
